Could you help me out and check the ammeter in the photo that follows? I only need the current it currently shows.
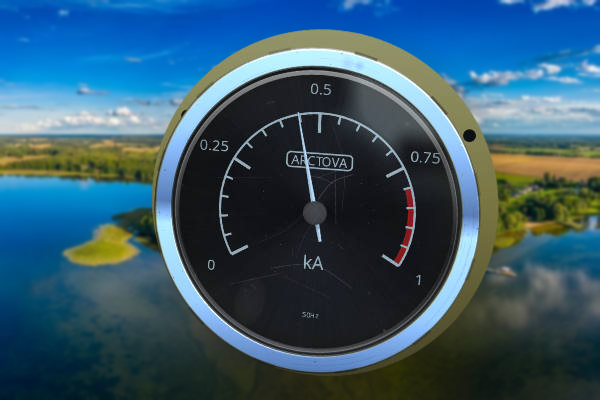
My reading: 0.45 kA
